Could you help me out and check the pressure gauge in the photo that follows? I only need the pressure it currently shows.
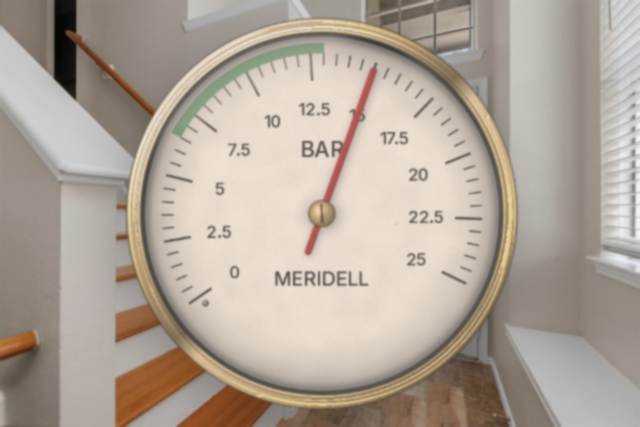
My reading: 15 bar
